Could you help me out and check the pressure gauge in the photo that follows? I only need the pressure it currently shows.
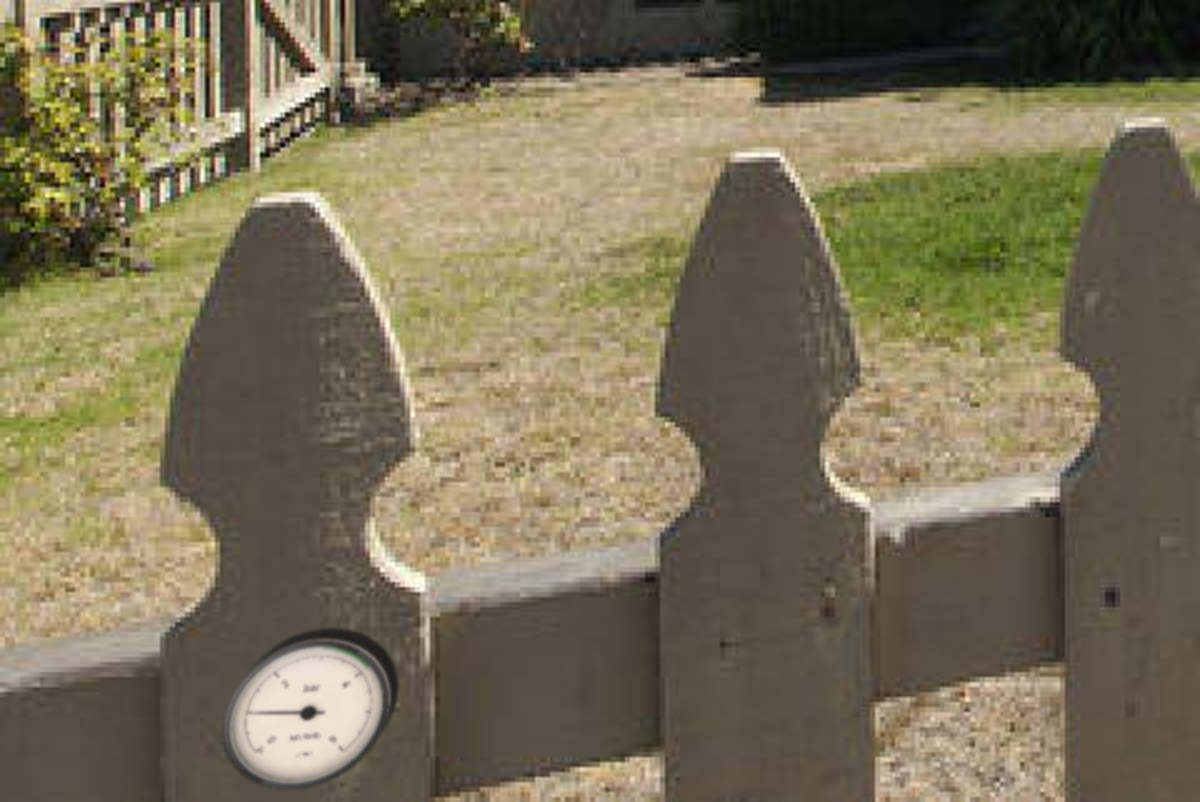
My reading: 1 bar
